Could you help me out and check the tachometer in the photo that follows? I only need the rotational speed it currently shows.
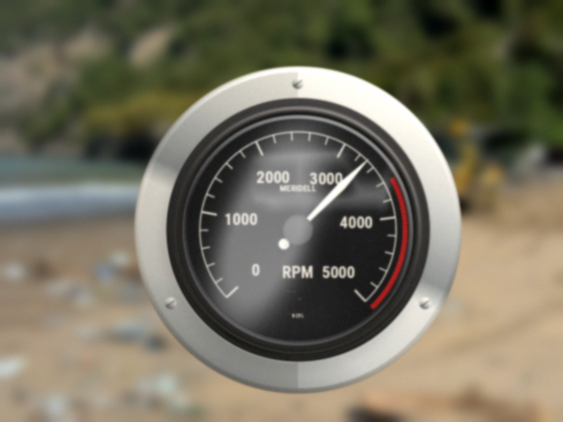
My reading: 3300 rpm
